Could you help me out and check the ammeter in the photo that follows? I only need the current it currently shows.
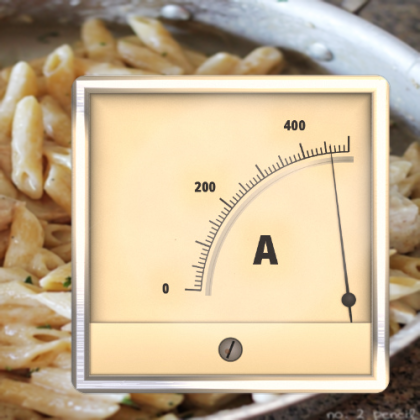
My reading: 460 A
